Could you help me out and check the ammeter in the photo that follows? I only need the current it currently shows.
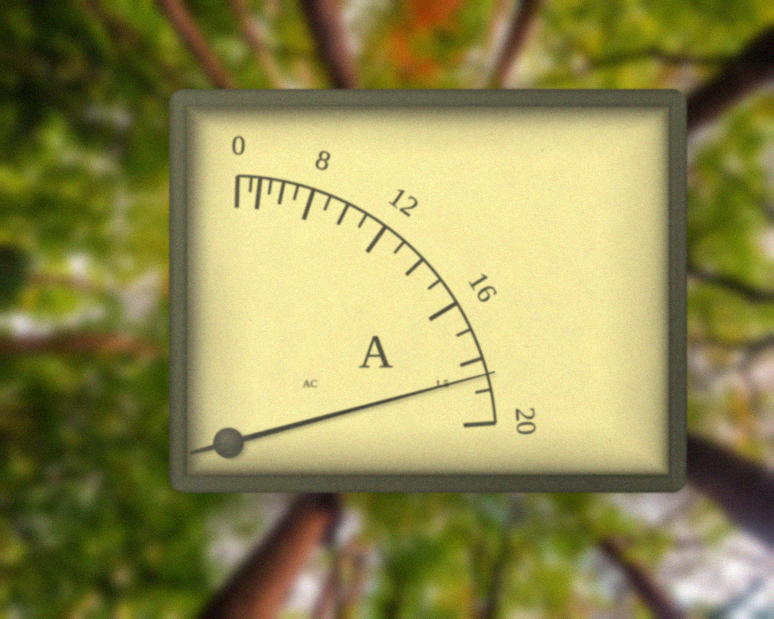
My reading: 18.5 A
